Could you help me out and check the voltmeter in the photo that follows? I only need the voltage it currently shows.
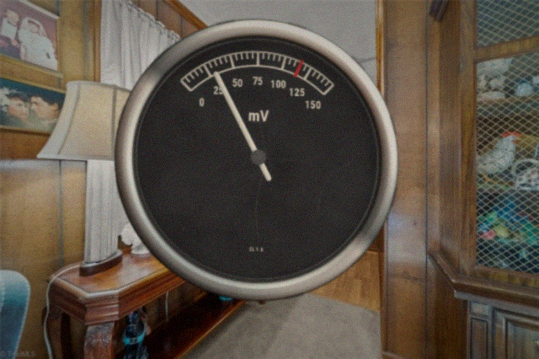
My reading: 30 mV
